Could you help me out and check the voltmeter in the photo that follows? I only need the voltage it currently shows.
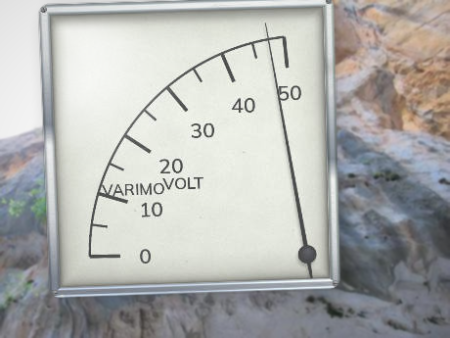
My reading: 47.5 V
